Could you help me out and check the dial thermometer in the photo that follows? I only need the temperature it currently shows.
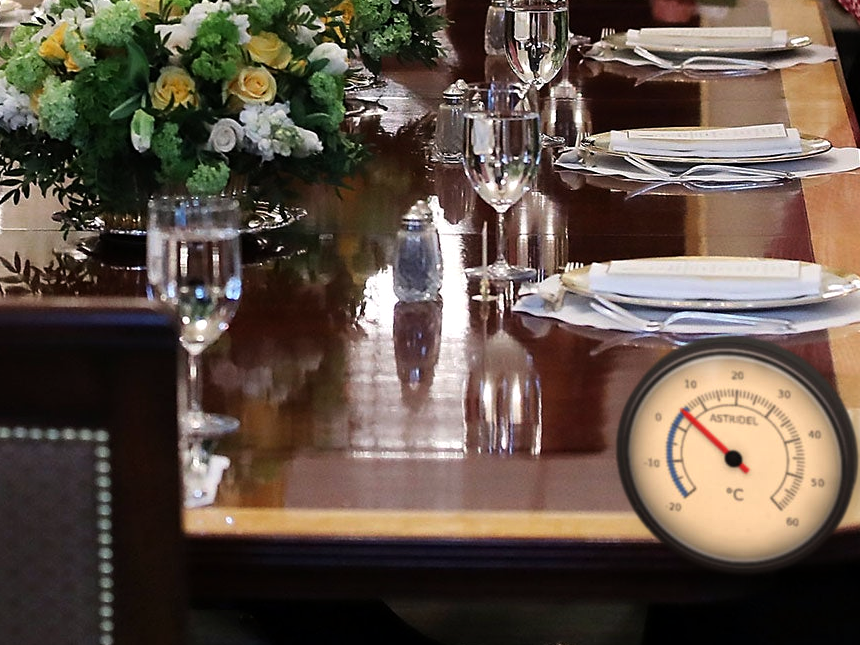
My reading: 5 °C
